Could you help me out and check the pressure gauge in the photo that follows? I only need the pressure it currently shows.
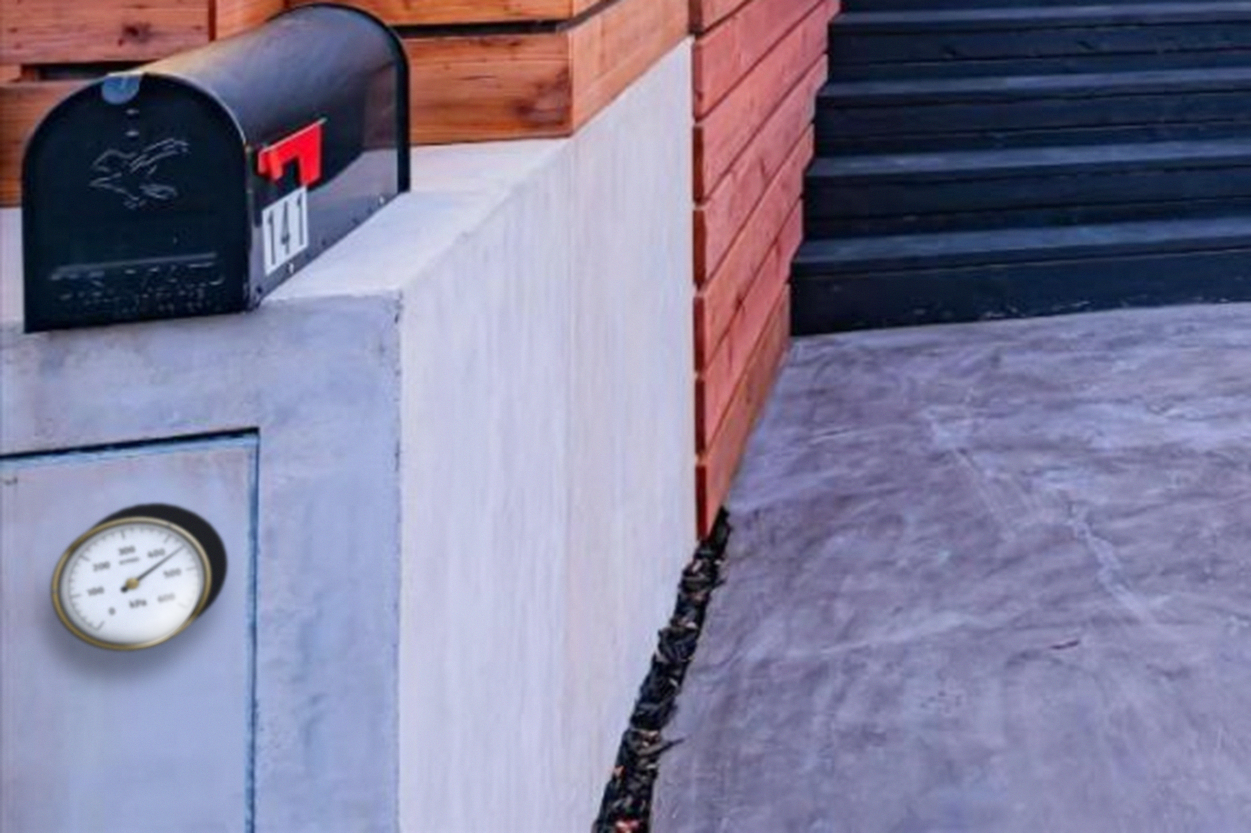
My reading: 440 kPa
